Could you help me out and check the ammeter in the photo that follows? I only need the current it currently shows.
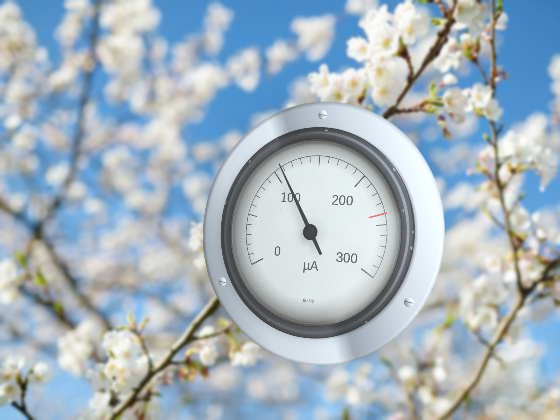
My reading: 110 µA
